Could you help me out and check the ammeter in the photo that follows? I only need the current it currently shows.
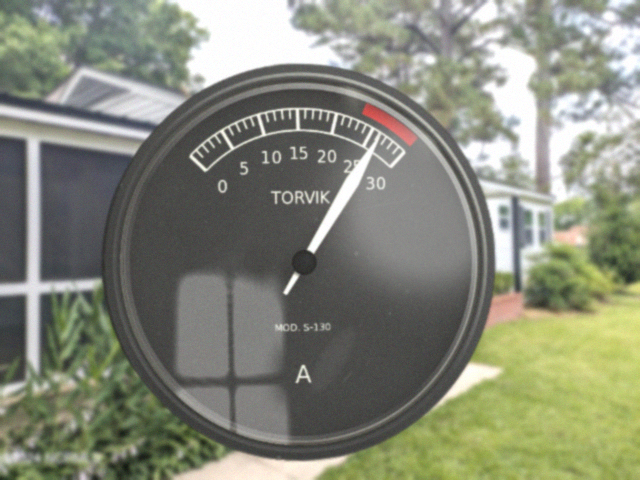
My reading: 26 A
